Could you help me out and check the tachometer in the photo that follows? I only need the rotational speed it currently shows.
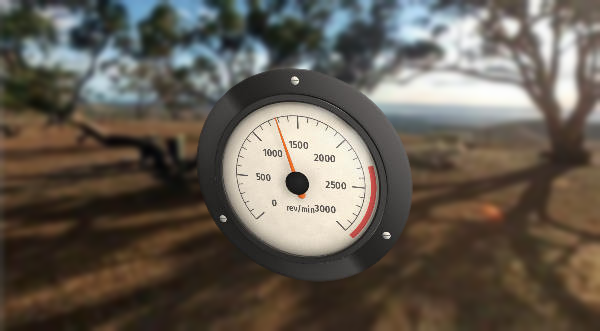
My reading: 1300 rpm
